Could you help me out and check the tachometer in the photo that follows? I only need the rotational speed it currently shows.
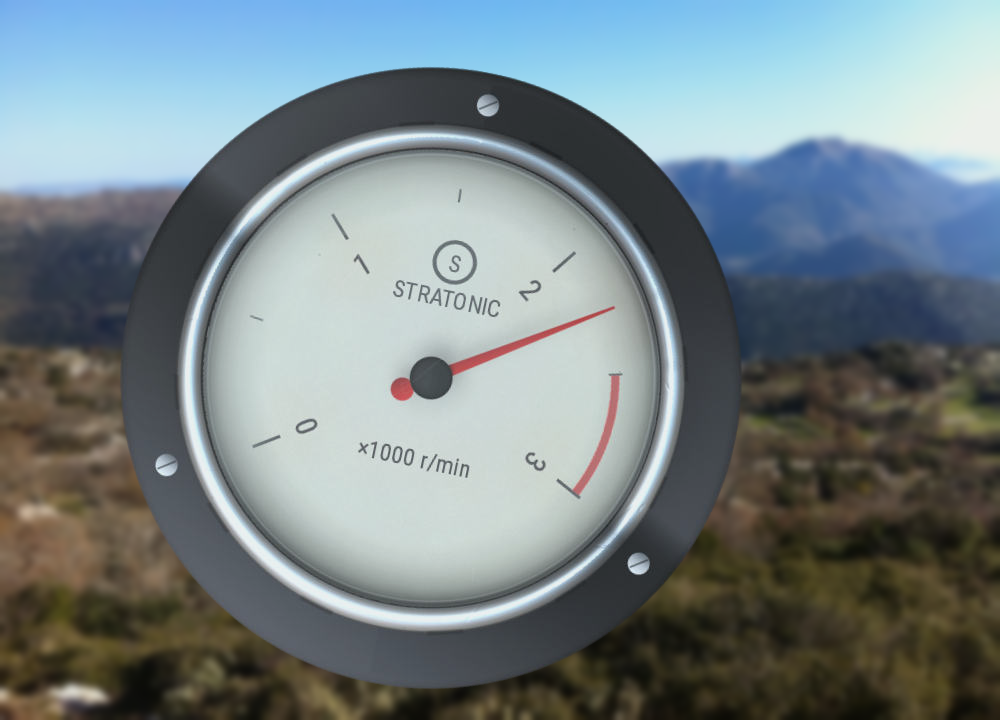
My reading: 2250 rpm
